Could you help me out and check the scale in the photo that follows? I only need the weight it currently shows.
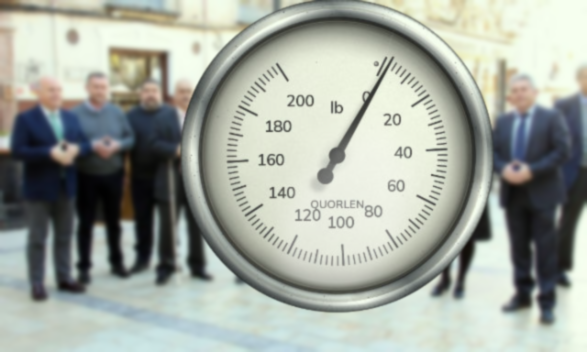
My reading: 2 lb
